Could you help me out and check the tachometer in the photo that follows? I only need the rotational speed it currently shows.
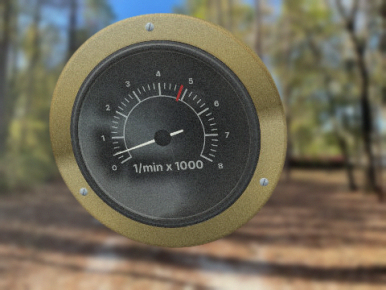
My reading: 400 rpm
